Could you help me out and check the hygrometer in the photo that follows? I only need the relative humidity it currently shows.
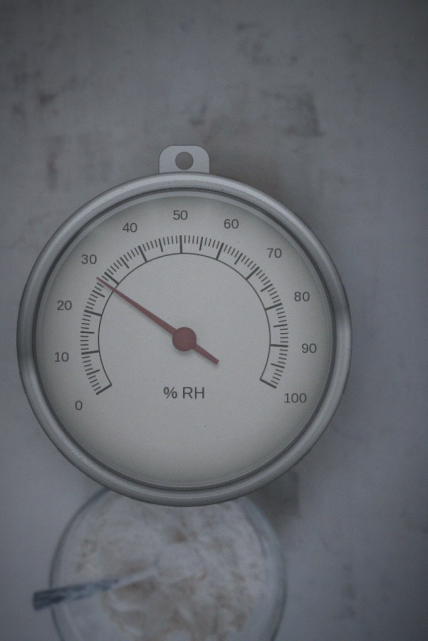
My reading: 28 %
